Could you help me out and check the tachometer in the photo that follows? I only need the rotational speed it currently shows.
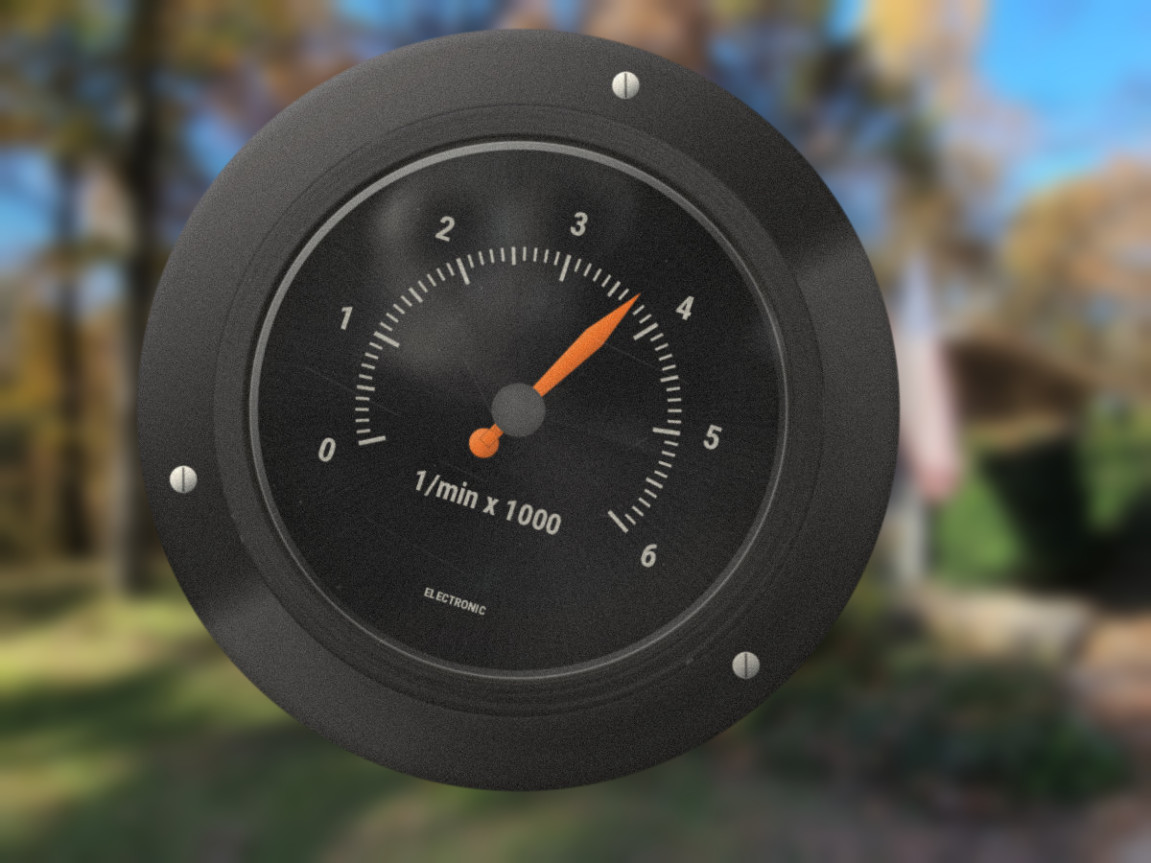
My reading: 3700 rpm
